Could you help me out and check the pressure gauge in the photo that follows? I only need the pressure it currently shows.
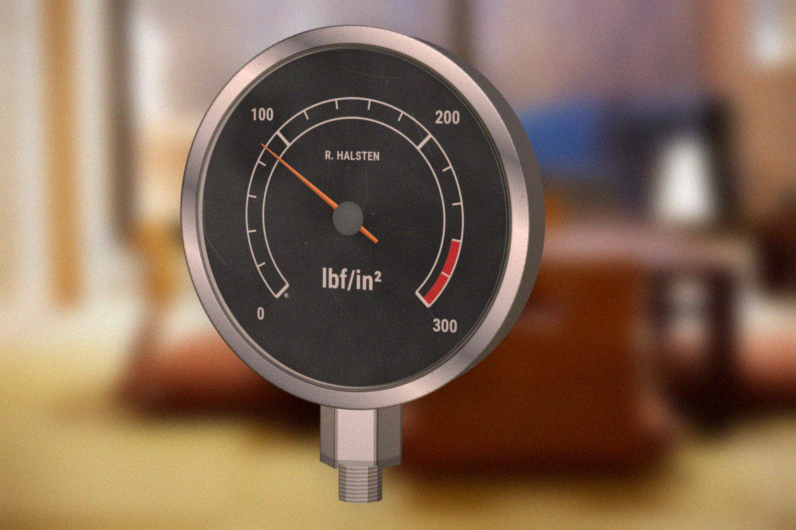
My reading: 90 psi
